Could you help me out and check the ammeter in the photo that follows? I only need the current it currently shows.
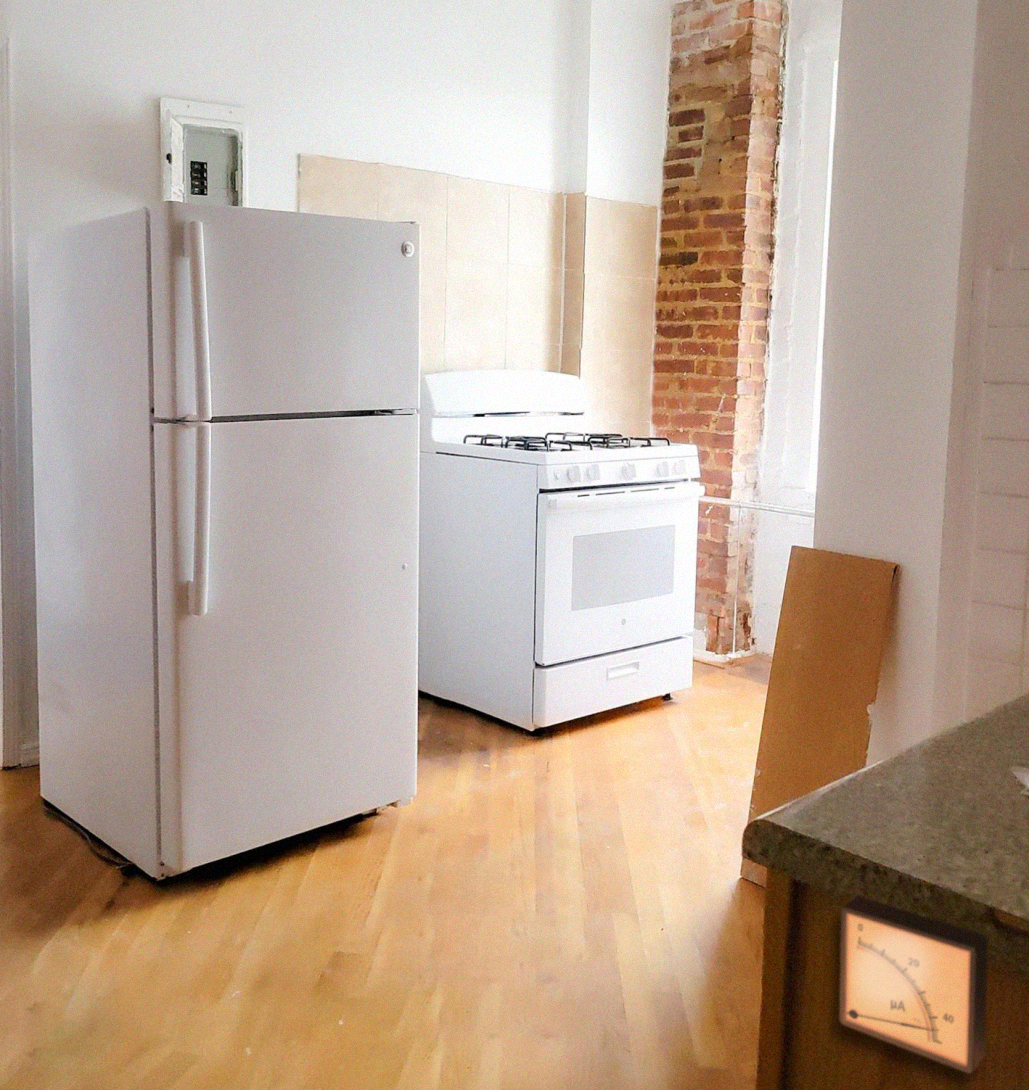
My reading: 45 µA
